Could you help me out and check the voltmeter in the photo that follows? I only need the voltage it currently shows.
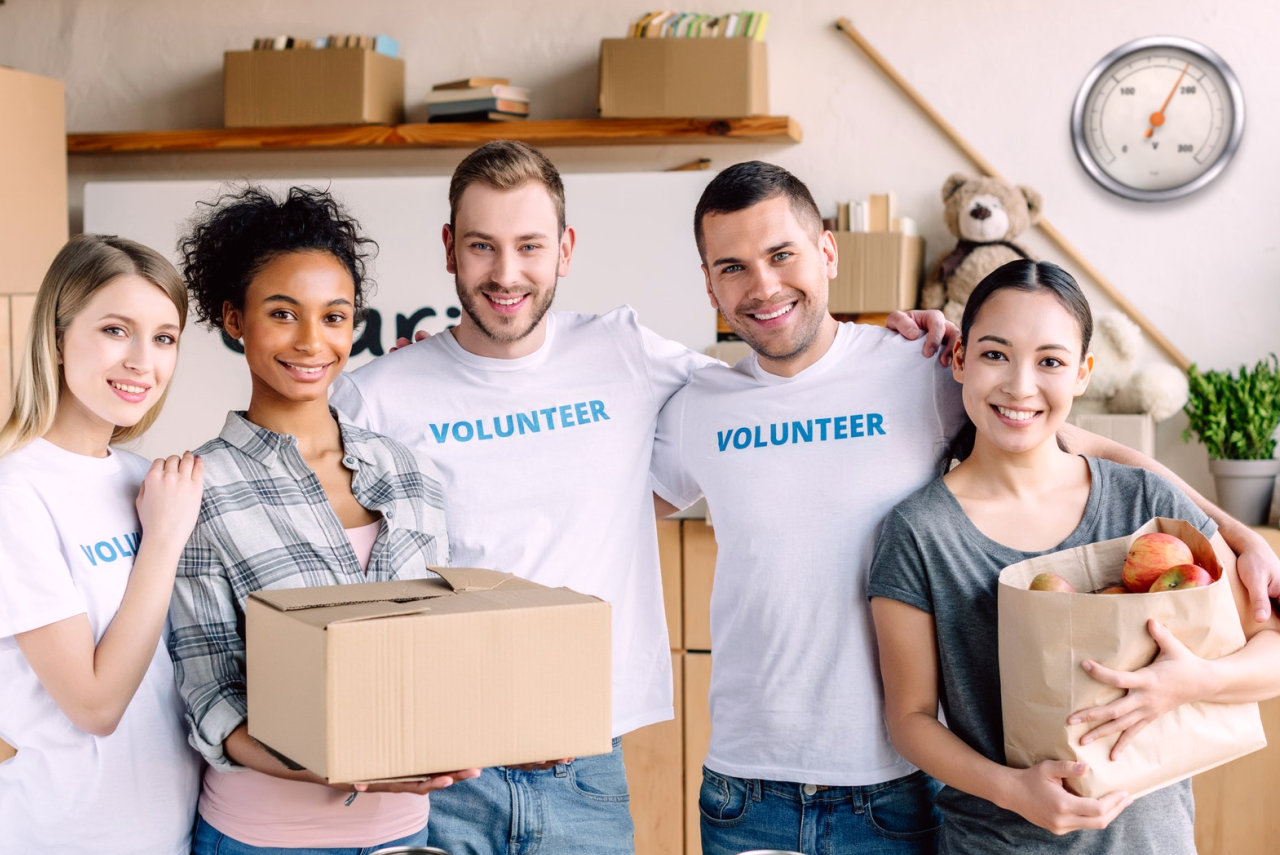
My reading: 180 V
